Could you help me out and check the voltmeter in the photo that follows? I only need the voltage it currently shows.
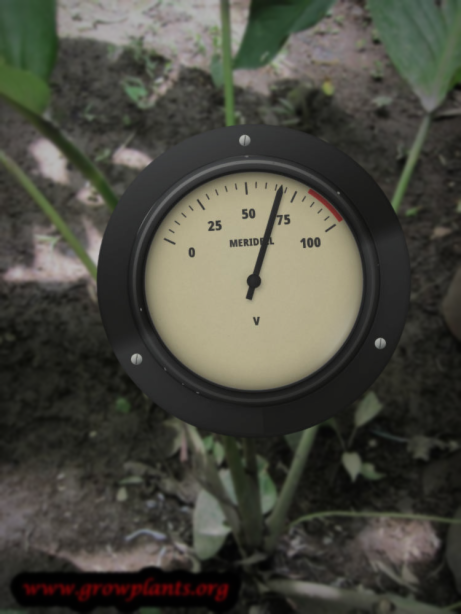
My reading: 67.5 V
